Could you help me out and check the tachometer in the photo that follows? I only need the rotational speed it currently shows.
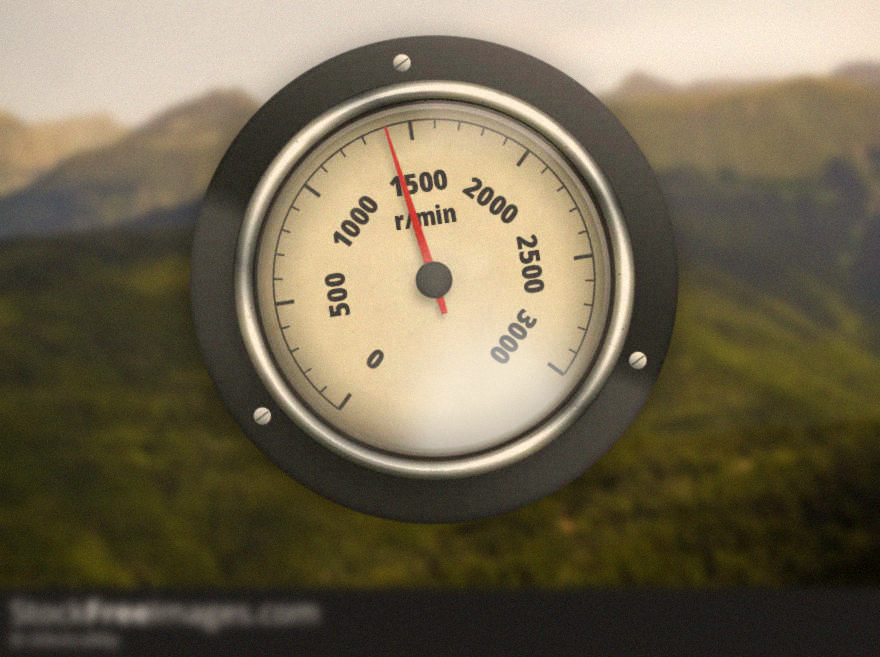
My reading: 1400 rpm
